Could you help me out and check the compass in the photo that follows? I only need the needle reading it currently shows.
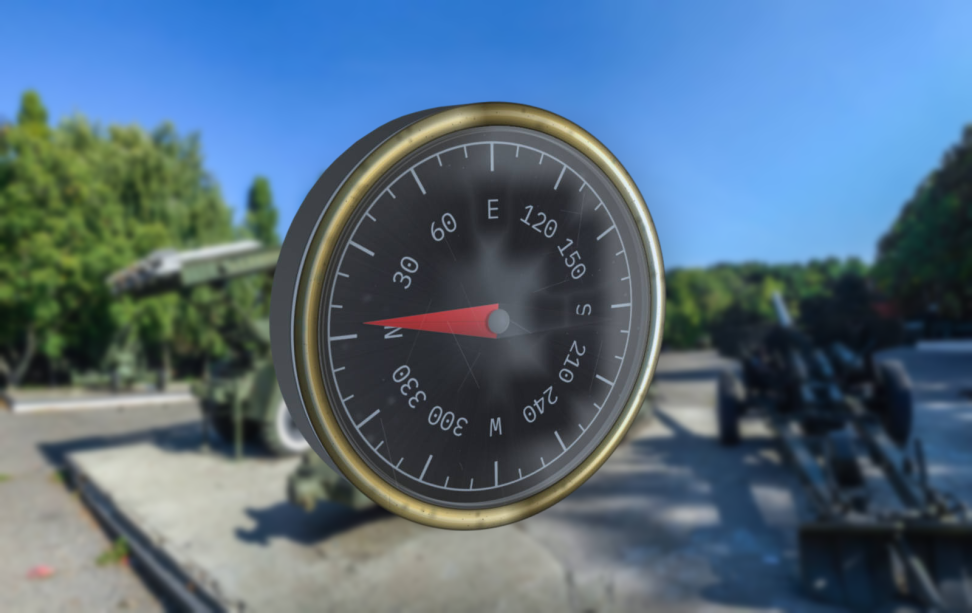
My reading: 5 °
